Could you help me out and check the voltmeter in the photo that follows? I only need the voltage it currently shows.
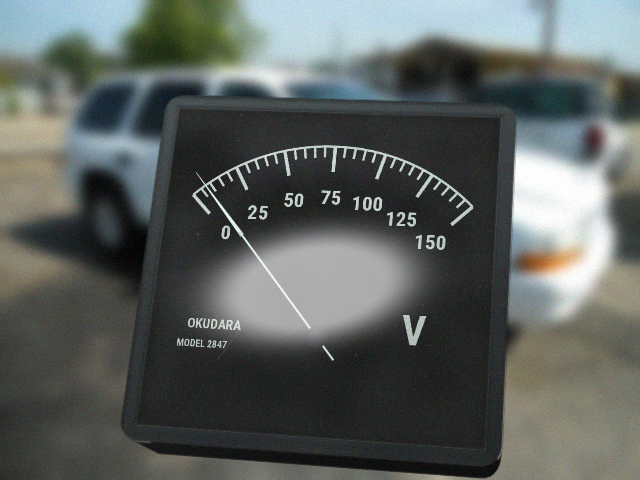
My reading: 7.5 V
